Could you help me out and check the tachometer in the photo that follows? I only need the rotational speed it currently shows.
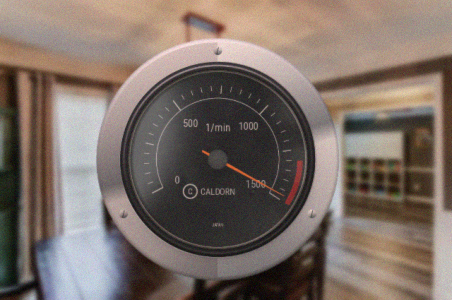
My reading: 1475 rpm
